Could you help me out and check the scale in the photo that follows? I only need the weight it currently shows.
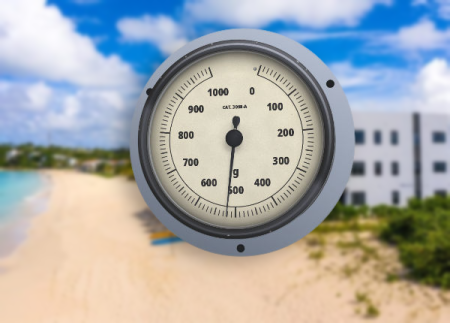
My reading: 520 g
